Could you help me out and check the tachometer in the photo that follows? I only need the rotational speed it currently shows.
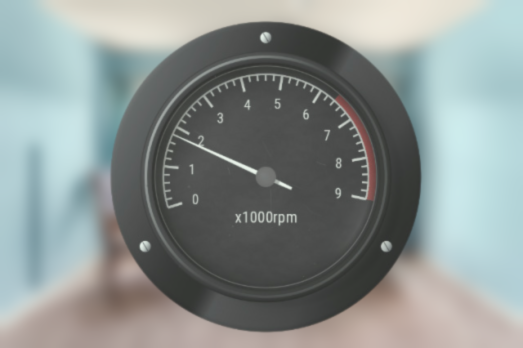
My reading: 1800 rpm
